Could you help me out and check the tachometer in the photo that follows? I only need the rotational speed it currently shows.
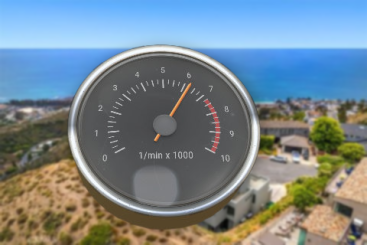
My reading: 6250 rpm
